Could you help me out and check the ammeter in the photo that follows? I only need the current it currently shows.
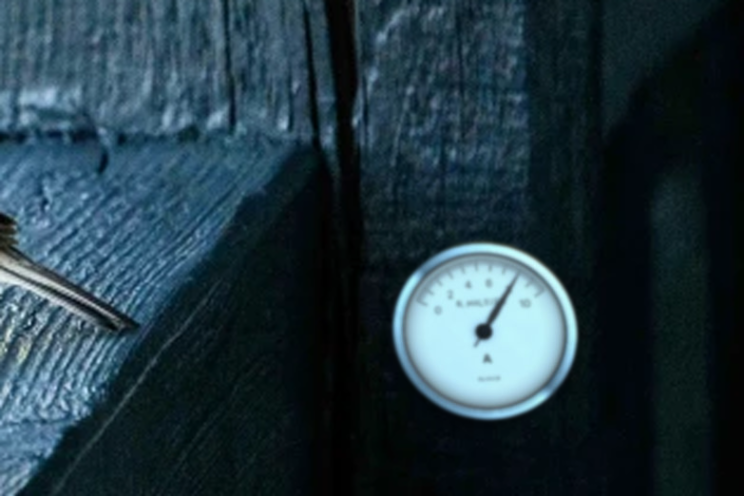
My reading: 8 A
